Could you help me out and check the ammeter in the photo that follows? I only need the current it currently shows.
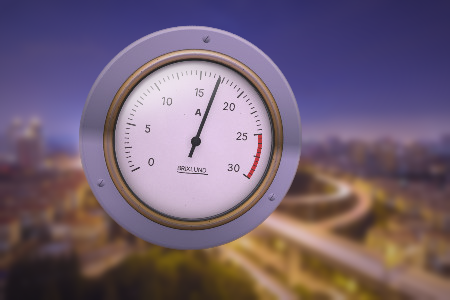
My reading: 17 A
